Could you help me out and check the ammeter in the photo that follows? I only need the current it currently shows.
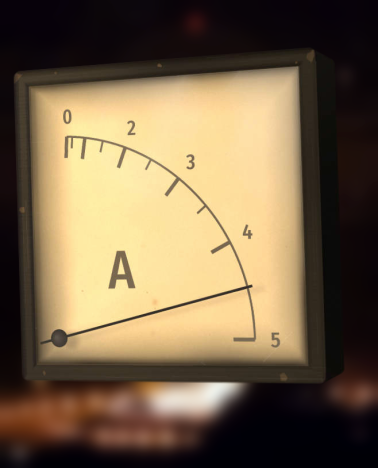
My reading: 4.5 A
